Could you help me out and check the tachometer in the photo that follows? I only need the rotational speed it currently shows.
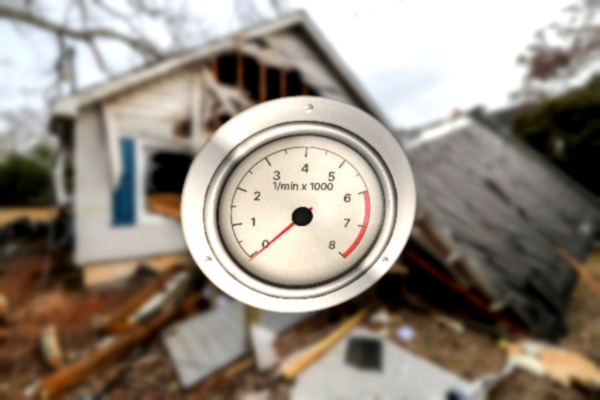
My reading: 0 rpm
